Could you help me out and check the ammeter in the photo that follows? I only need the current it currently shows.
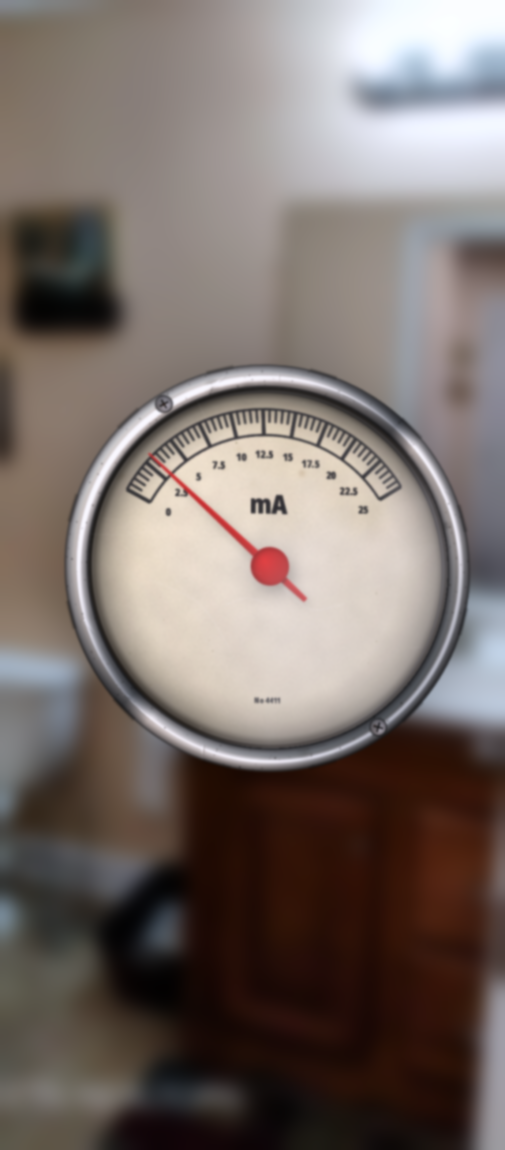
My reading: 3 mA
